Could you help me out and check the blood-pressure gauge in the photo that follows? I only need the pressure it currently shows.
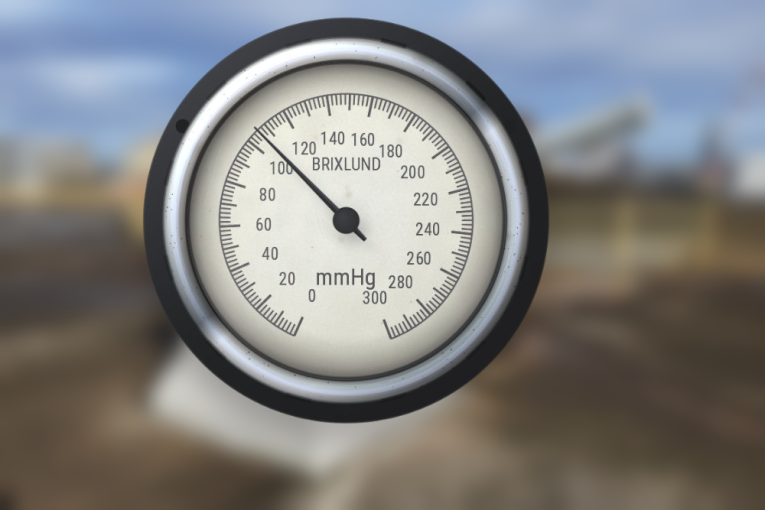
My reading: 106 mmHg
